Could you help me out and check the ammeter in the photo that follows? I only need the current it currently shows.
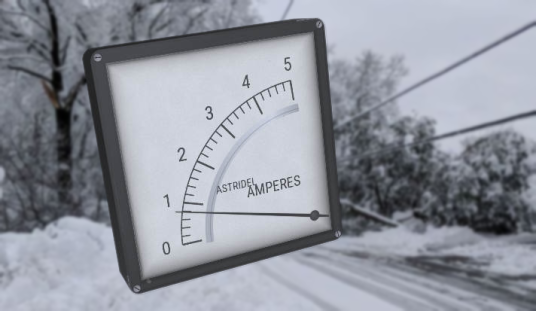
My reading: 0.8 A
